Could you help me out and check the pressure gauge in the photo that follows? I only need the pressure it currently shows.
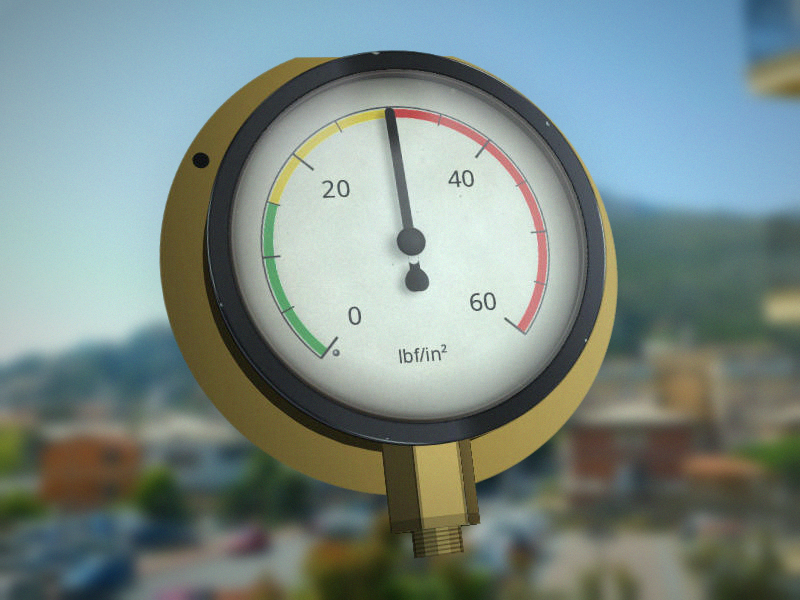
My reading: 30 psi
